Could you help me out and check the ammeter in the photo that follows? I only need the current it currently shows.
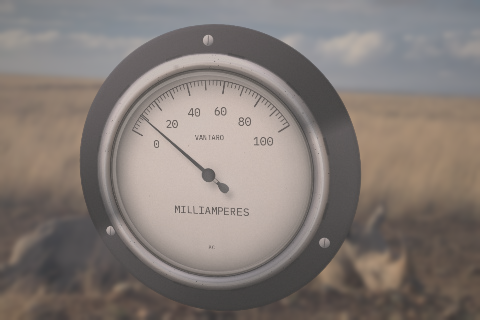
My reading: 10 mA
